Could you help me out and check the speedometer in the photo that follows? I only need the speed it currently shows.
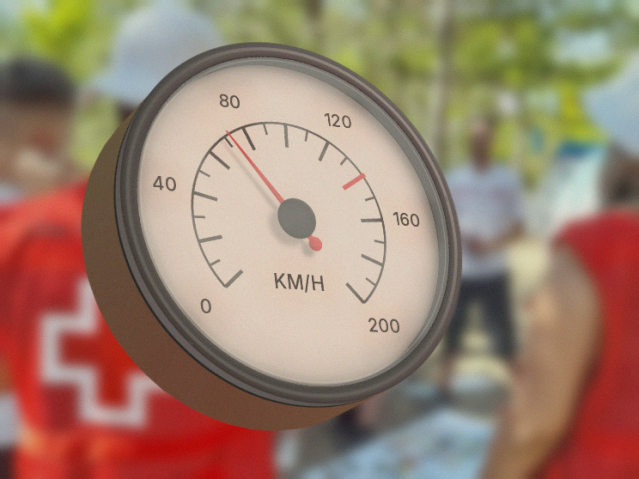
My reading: 70 km/h
